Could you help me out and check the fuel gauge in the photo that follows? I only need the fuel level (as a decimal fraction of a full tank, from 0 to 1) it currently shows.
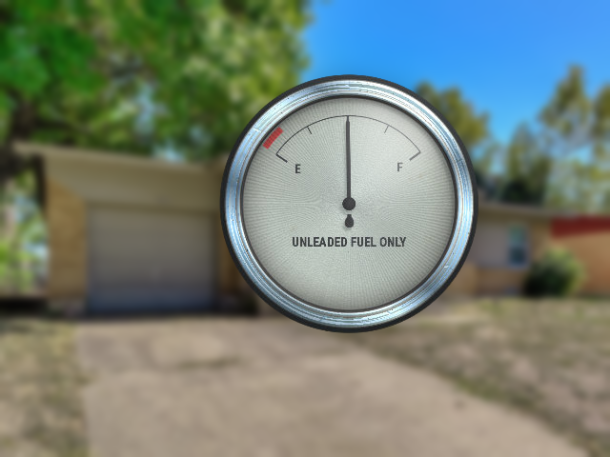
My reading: 0.5
